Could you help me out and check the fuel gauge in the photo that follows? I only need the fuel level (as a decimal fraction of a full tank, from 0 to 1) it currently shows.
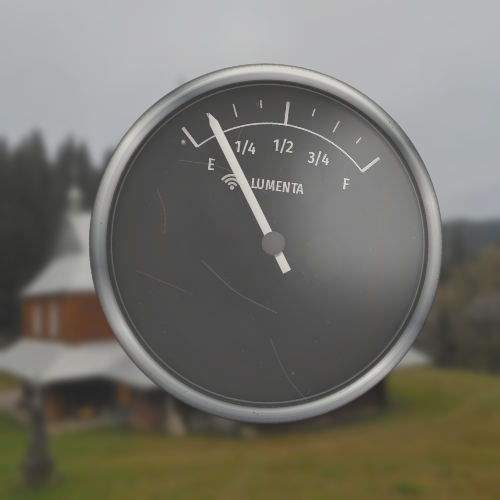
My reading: 0.125
